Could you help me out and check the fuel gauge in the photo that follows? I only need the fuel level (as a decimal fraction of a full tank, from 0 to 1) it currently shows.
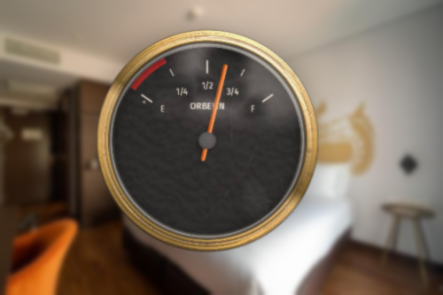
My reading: 0.625
